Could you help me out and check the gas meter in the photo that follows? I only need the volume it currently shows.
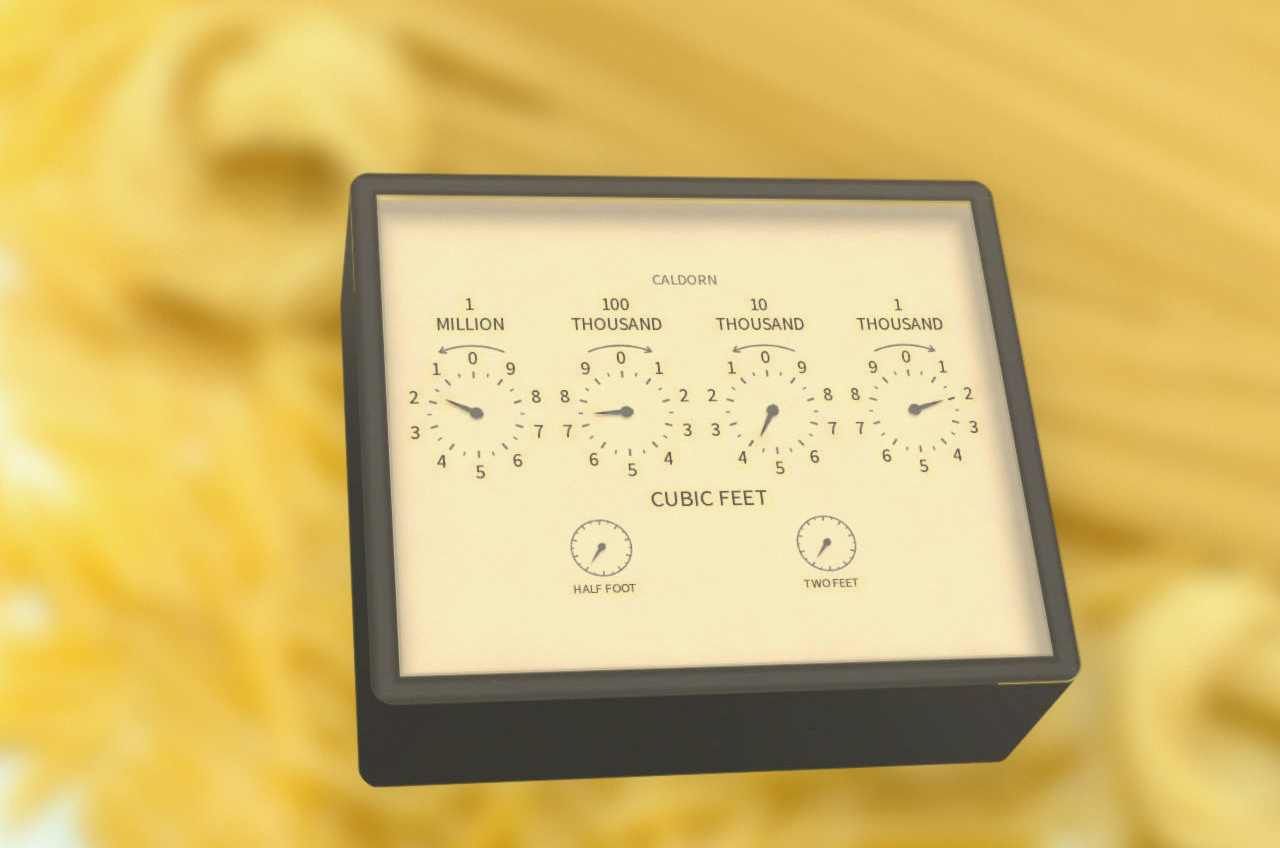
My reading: 174200 ft³
